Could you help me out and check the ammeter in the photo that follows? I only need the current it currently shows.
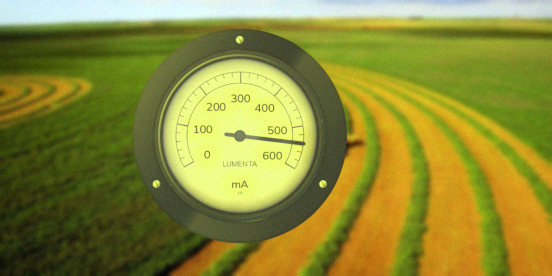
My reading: 540 mA
